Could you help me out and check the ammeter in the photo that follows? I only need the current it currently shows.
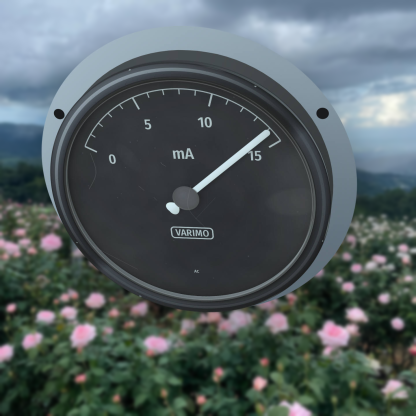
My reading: 14 mA
